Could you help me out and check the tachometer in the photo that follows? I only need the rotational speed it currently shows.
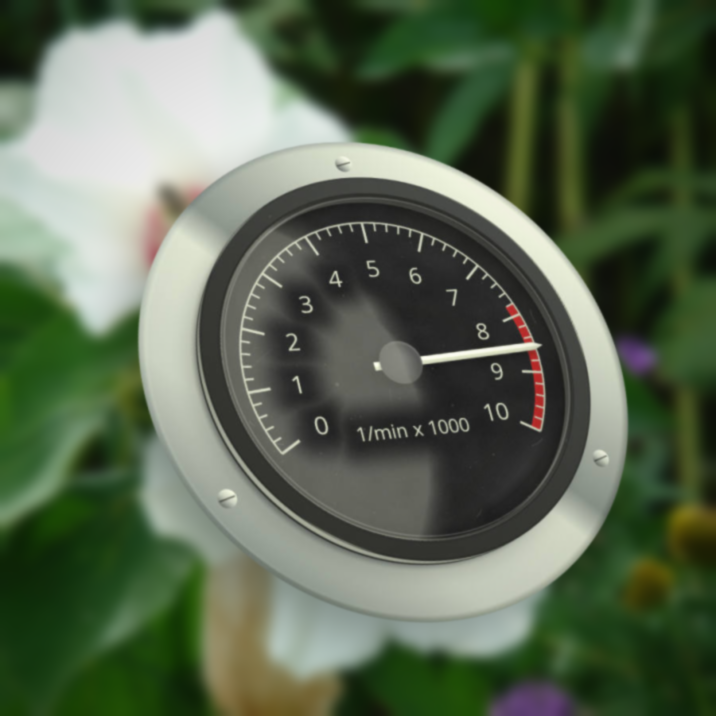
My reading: 8600 rpm
